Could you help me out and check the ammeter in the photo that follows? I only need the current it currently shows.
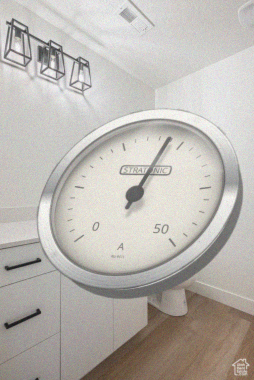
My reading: 28 A
